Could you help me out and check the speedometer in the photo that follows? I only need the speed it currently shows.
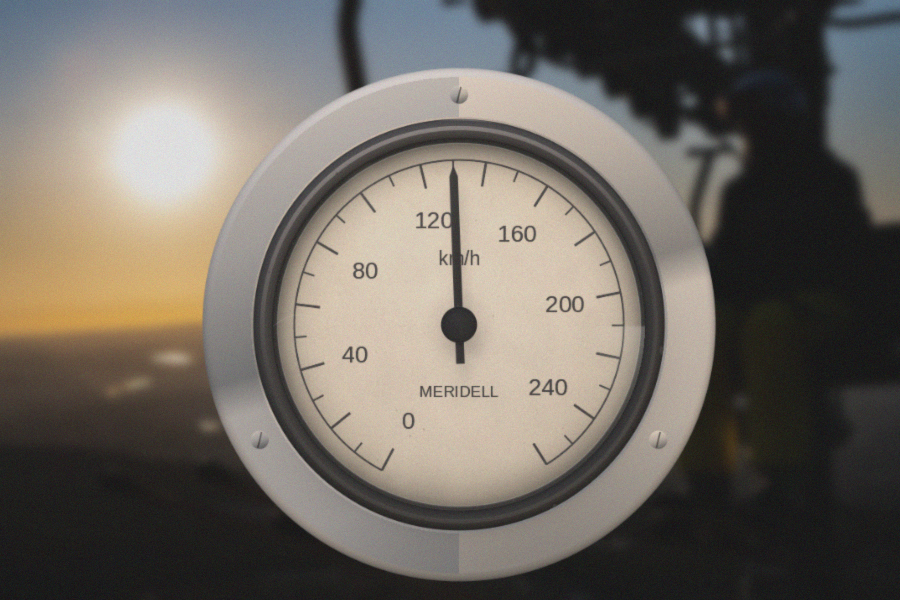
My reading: 130 km/h
